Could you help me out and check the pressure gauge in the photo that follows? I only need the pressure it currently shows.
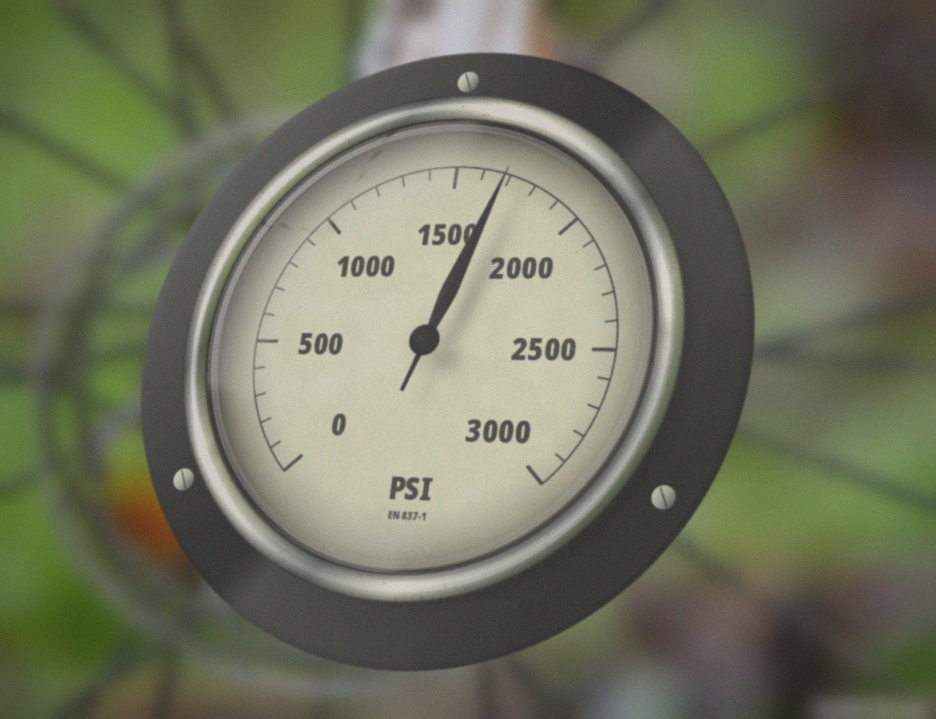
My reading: 1700 psi
